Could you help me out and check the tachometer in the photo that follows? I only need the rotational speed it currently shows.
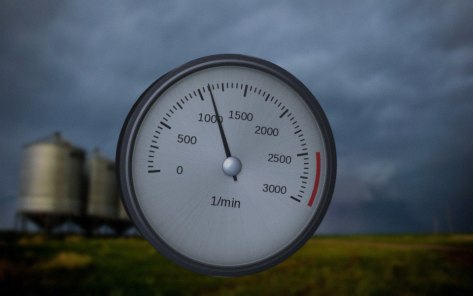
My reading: 1100 rpm
